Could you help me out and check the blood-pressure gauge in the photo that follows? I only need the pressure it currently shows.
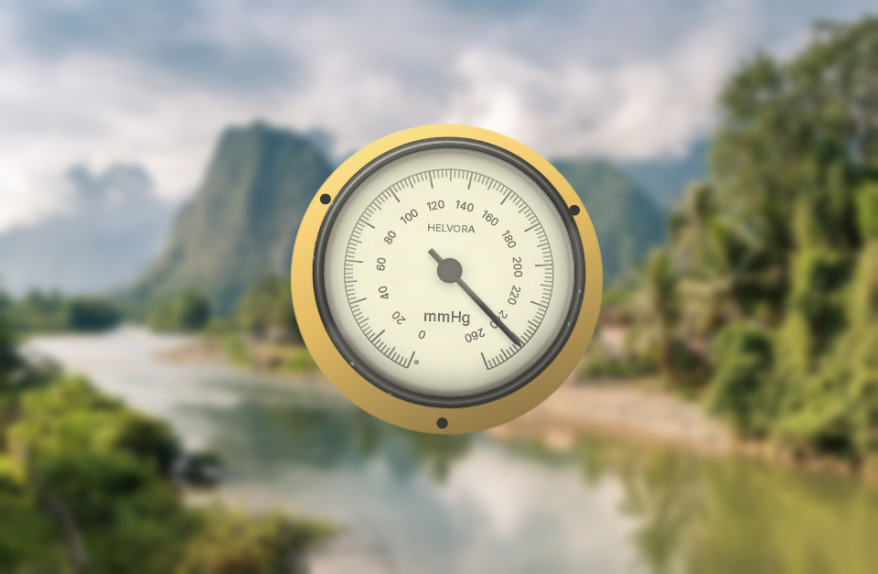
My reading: 242 mmHg
